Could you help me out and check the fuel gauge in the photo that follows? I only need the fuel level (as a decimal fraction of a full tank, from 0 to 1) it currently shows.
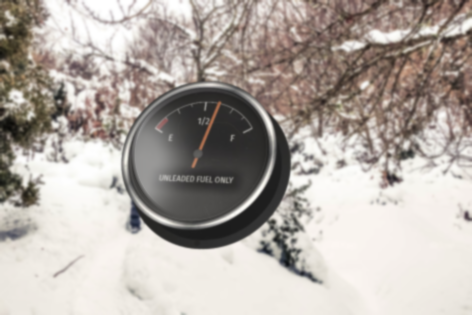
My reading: 0.625
